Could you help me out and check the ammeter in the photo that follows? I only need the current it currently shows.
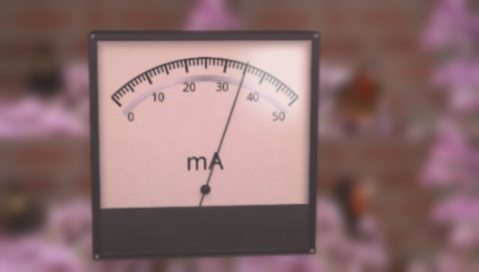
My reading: 35 mA
